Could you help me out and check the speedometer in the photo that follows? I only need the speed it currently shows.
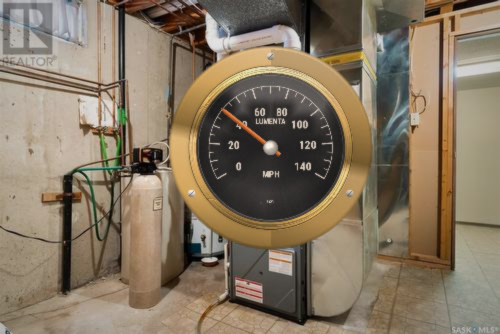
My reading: 40 mph
